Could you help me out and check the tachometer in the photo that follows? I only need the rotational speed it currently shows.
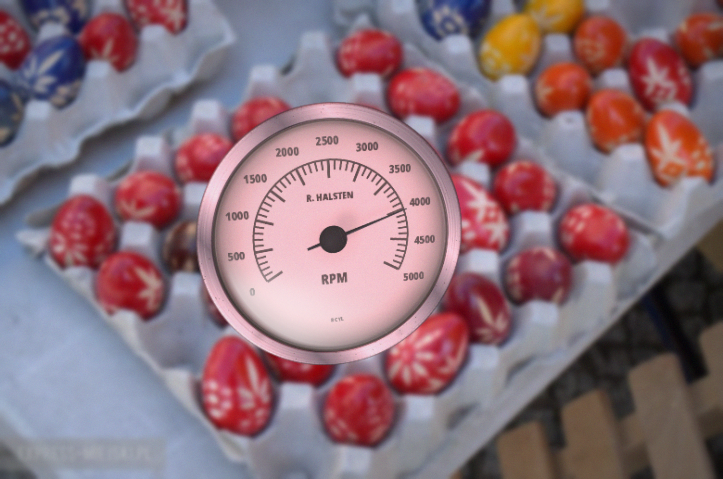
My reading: 4000 rpm
